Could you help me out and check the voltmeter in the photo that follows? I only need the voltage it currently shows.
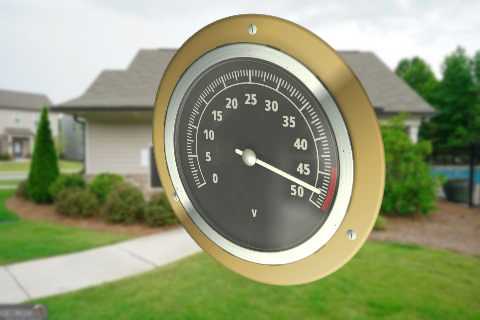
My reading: 47.5 V
